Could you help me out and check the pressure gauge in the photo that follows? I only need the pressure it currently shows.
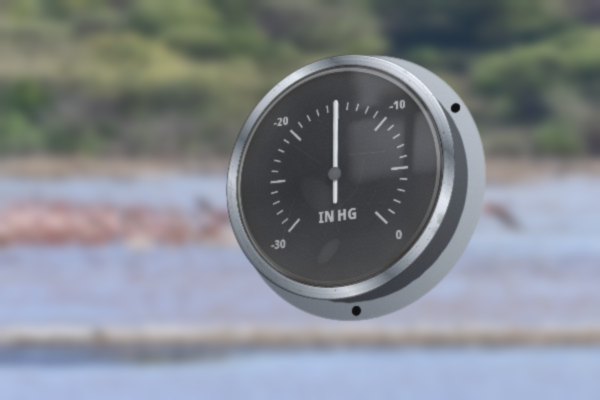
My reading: -15 inHg
